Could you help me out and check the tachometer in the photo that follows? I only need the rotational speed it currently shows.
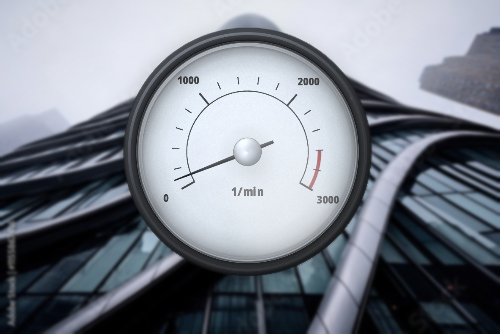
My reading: 100 rpm
